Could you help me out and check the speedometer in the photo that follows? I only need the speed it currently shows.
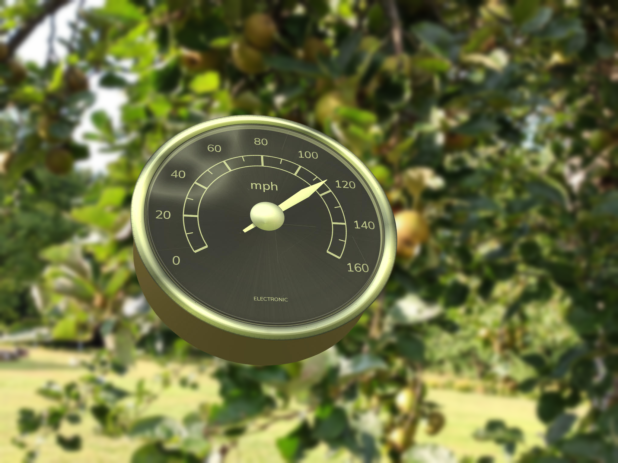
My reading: 115 mph
